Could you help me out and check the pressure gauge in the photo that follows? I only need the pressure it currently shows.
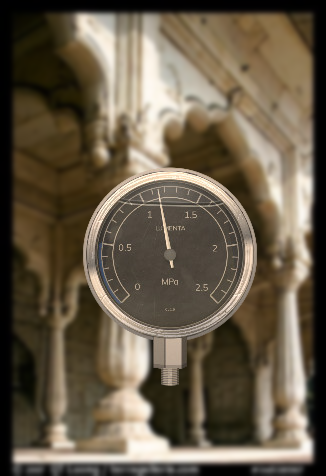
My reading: 1.15 MPa
